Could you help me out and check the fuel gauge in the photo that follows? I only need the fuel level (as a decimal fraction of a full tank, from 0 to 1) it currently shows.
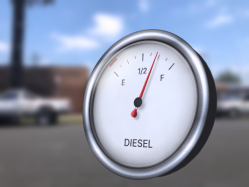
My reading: 0.75
